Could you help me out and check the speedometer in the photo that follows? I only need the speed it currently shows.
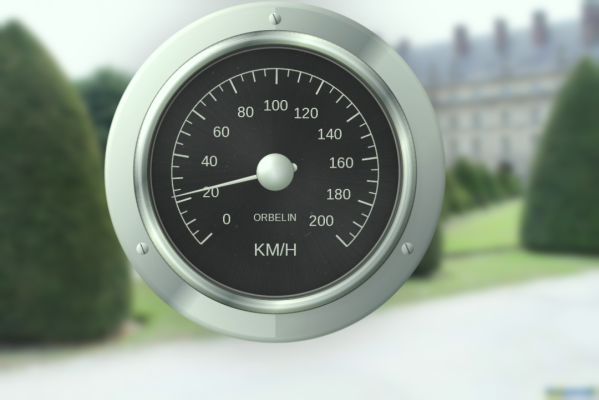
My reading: 22.5 km/h
